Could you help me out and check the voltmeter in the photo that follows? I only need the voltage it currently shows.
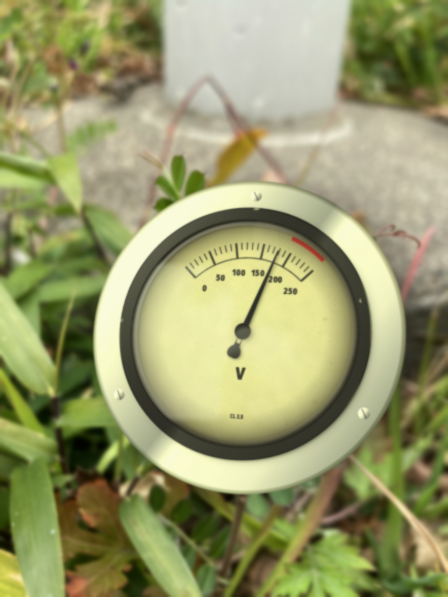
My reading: 180 V
